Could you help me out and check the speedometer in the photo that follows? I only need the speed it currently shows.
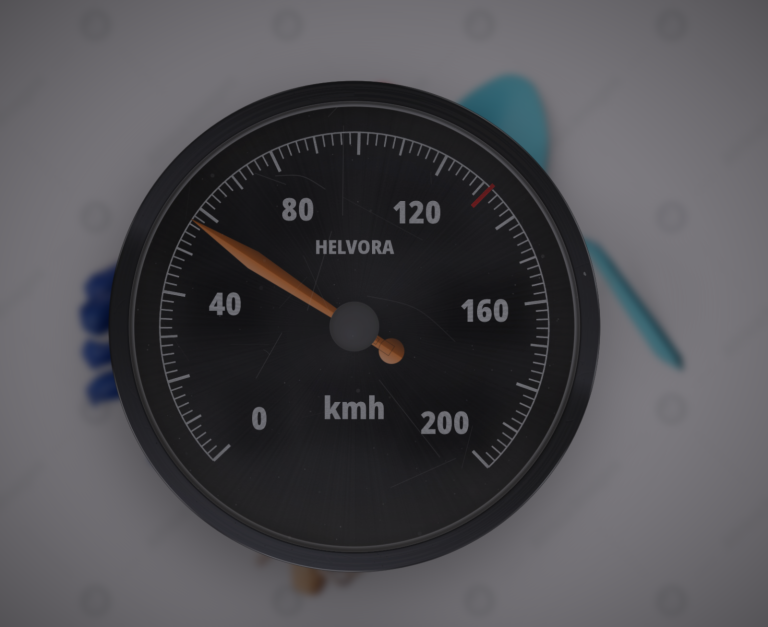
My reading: 57 km/h
